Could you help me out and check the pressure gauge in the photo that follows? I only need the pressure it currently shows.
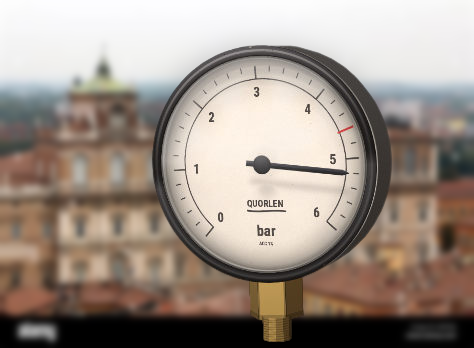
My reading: 5.2 bar
